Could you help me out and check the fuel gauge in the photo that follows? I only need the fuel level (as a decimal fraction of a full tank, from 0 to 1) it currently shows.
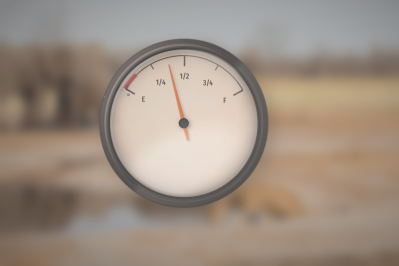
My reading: 0.375
